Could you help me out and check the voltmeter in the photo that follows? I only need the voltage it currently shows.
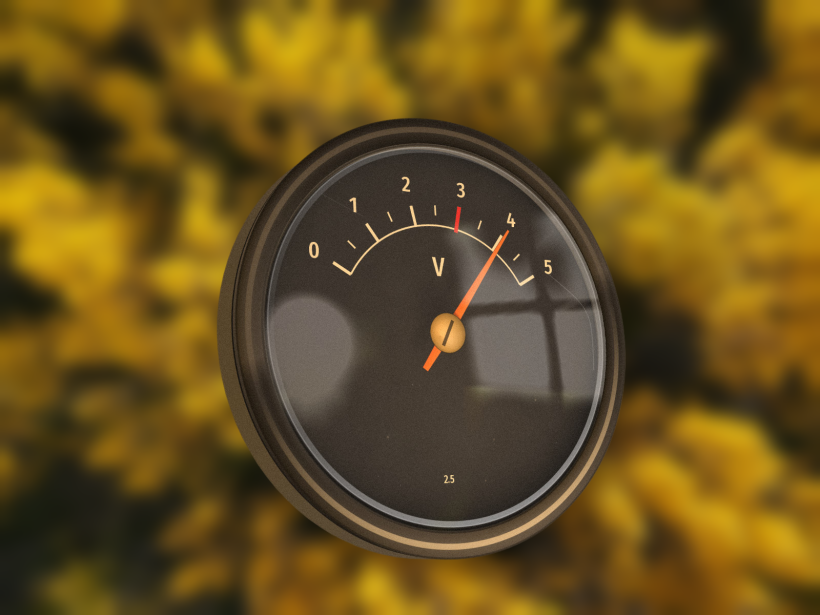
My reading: 4 V
